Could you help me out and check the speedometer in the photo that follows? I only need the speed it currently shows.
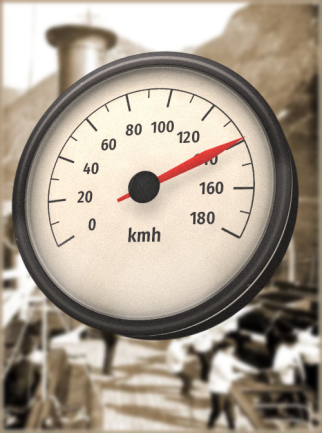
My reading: 140 km/h
